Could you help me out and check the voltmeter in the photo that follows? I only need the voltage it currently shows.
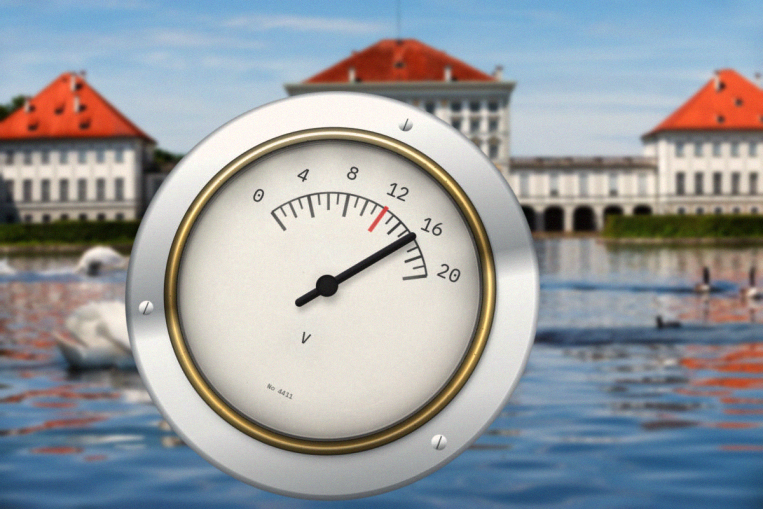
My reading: 16 V
